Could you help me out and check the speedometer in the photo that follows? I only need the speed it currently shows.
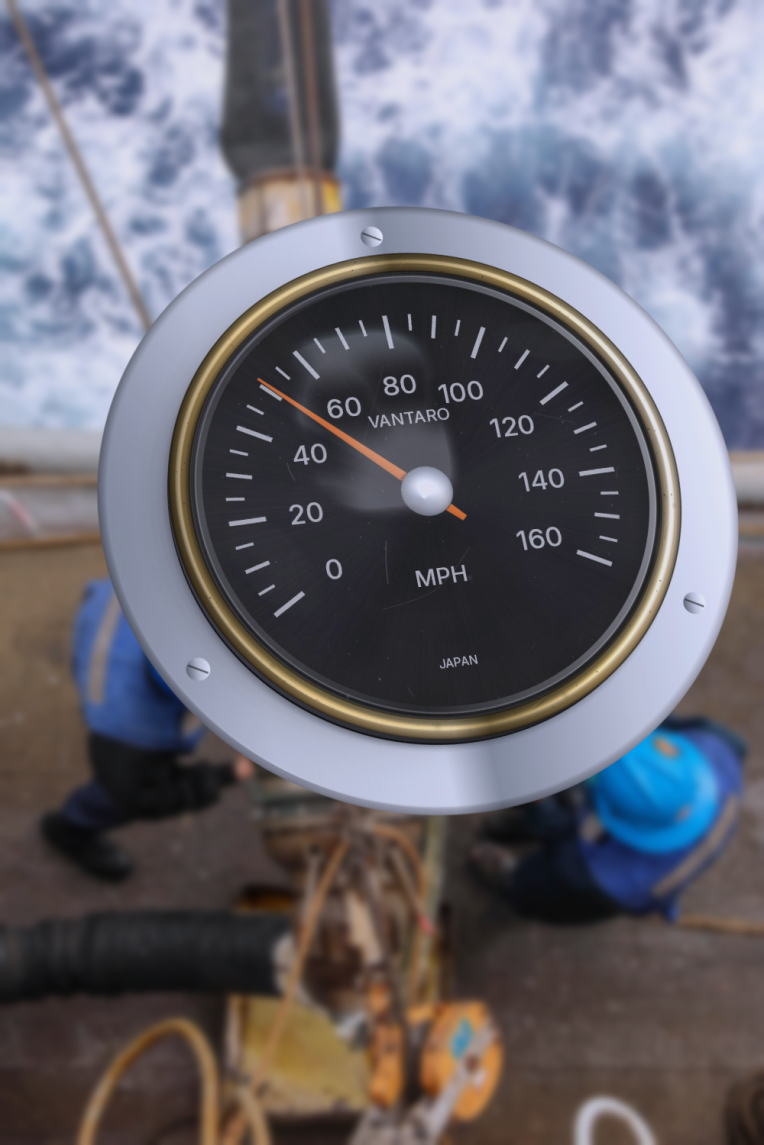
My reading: 50 mph
